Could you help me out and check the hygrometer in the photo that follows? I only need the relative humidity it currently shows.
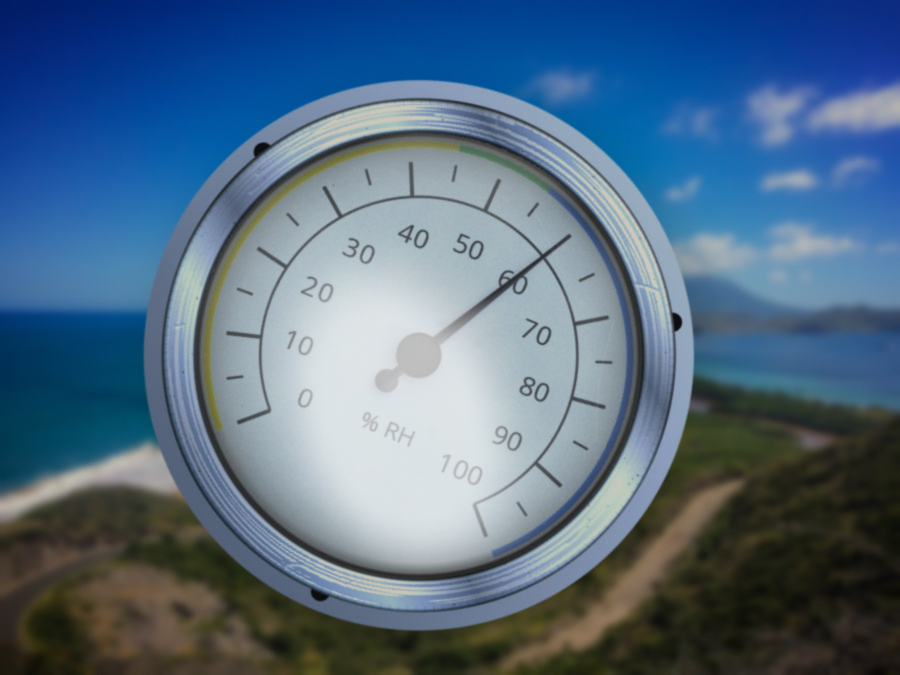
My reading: 60 %
